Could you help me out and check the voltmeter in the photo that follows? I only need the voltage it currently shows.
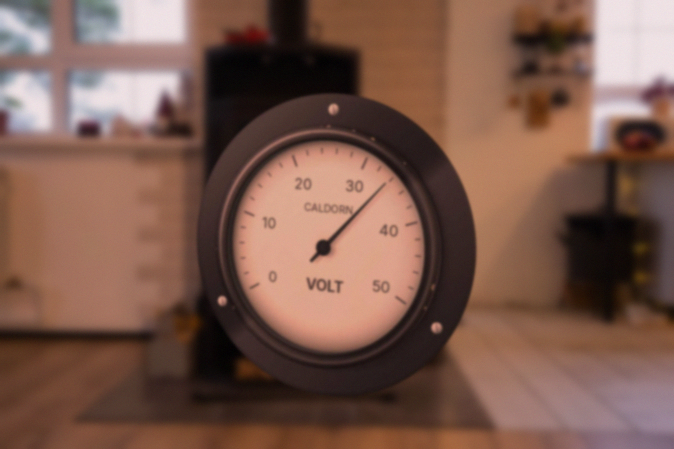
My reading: 34 V
